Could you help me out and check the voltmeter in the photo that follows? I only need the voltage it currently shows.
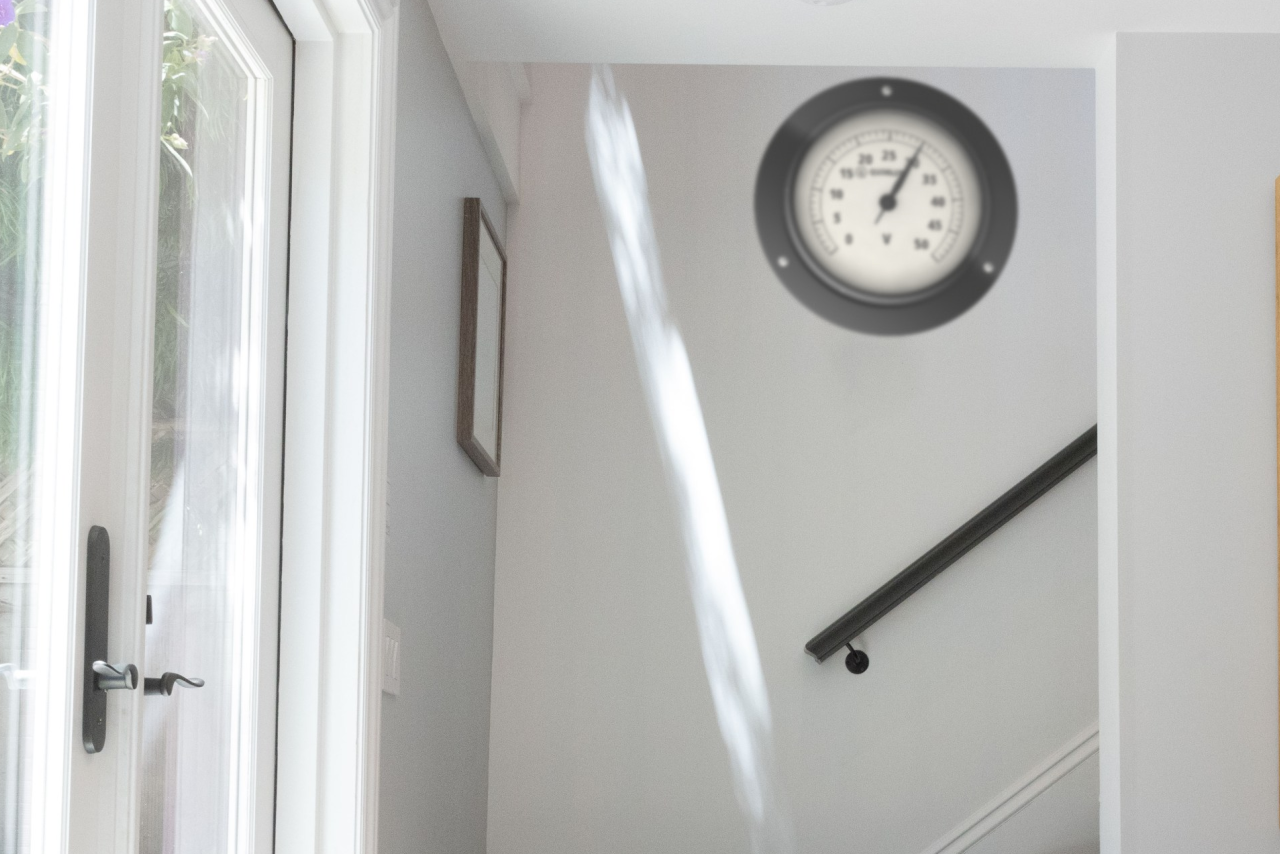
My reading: 30 V
